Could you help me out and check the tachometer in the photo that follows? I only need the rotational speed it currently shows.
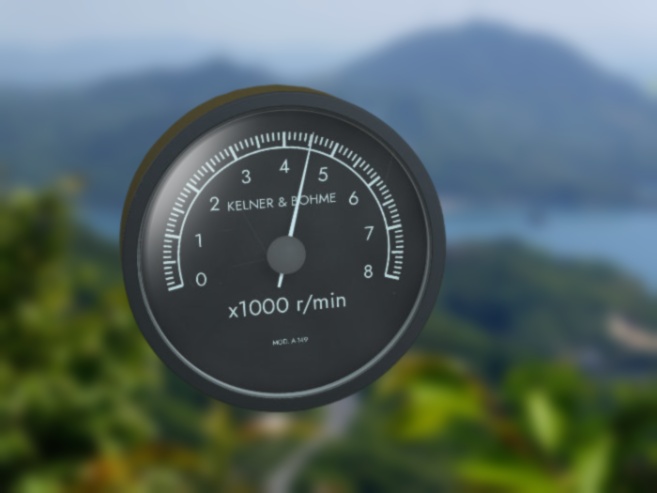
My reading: 4500 rpm
